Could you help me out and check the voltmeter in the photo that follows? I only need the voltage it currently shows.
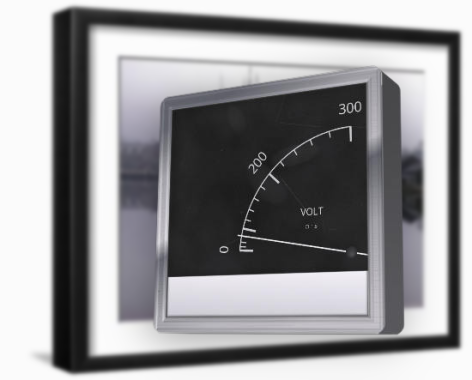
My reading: 80 V
